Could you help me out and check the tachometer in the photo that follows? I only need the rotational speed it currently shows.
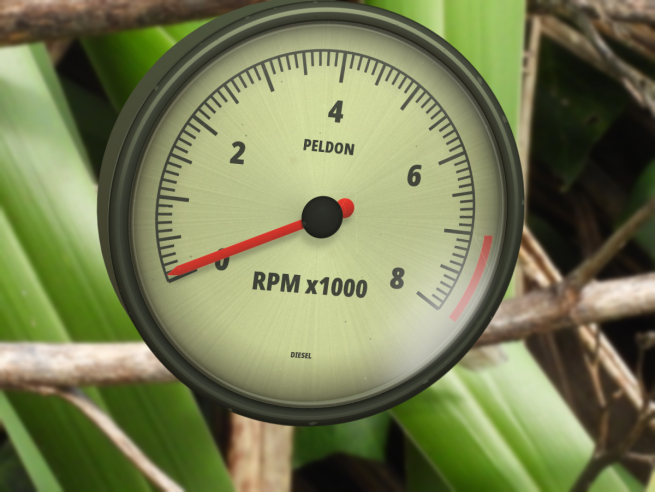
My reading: 100 rpm
